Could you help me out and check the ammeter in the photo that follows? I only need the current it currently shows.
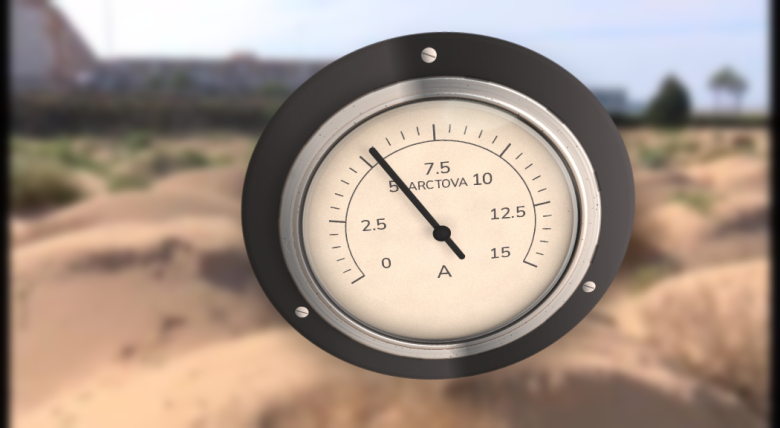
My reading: 5.5 A
